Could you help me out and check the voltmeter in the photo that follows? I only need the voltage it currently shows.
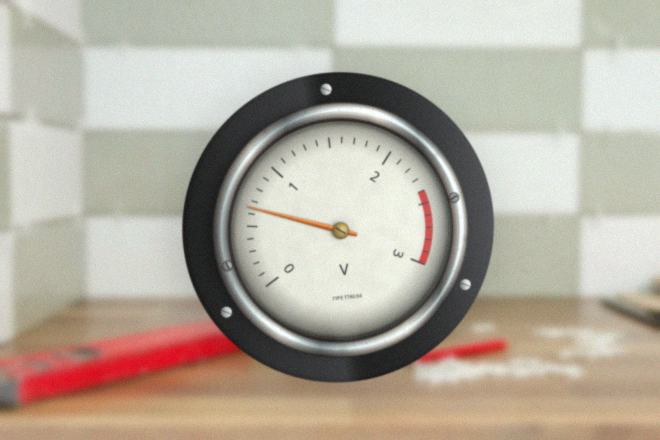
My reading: 0.65 V
